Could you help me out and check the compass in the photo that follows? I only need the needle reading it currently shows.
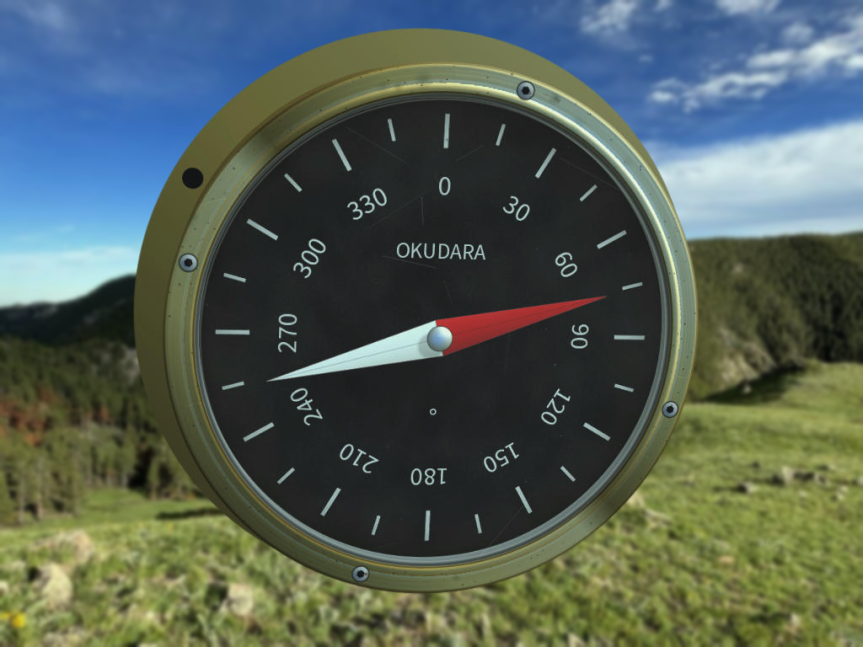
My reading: 75 °
